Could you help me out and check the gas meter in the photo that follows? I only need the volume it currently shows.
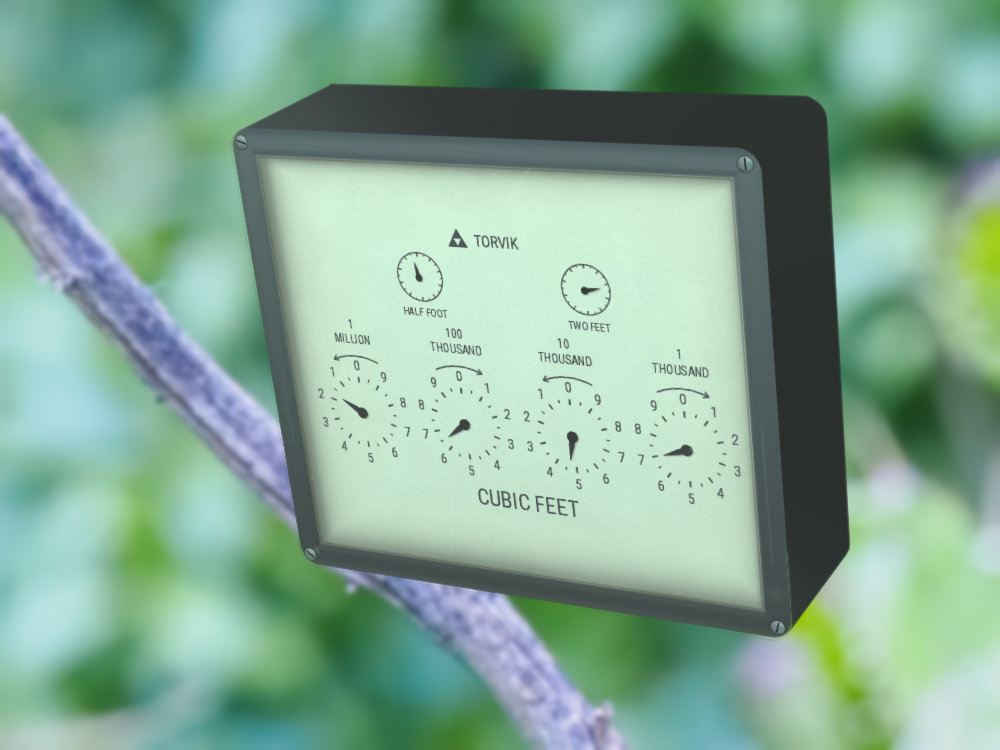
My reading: 164700 ft³
